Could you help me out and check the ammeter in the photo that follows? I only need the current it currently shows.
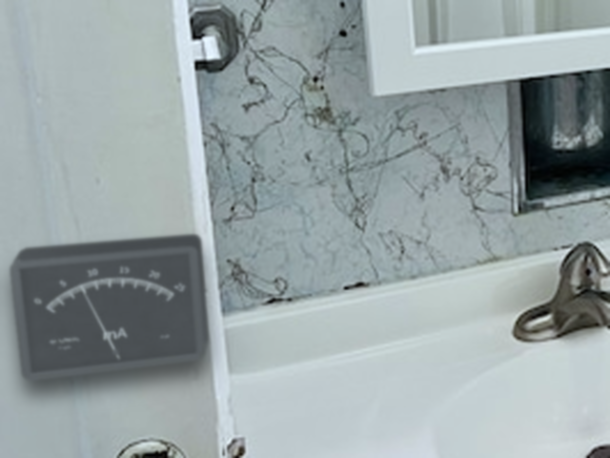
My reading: 7.5 mA
